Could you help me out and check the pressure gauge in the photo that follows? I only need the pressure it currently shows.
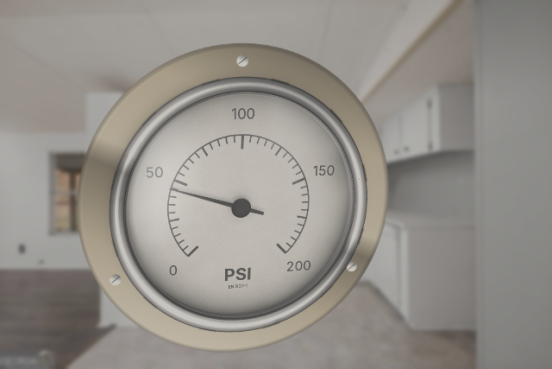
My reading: 45 psi
